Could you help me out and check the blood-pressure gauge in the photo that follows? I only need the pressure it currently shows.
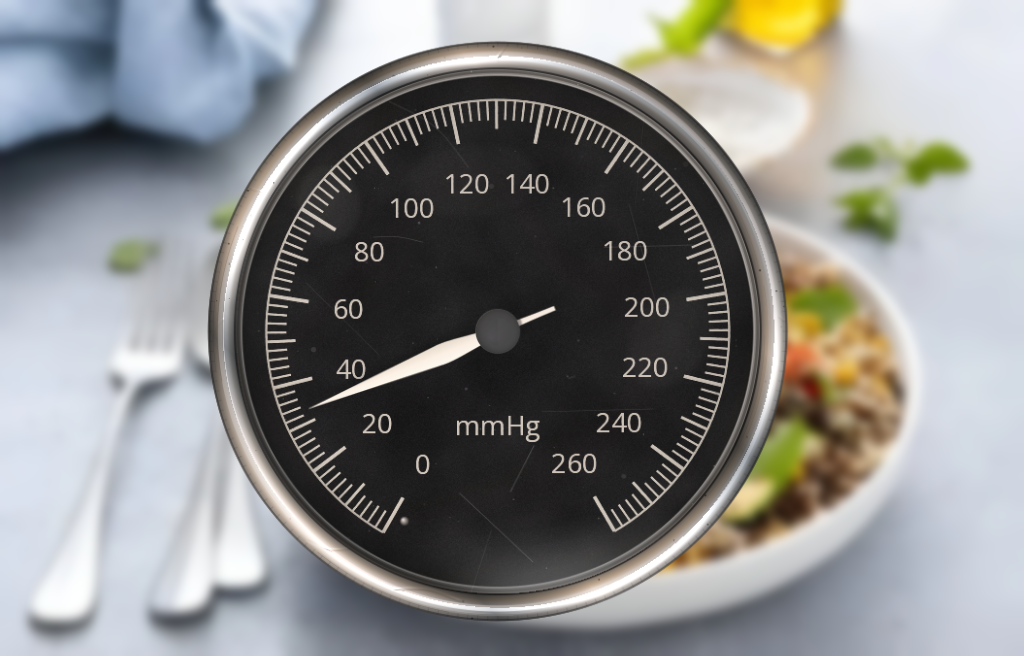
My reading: 33 mmHg
